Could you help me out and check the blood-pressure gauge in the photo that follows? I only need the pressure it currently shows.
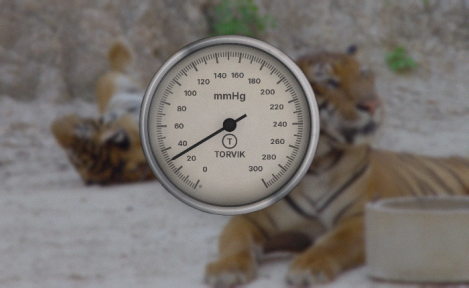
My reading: 30 mmHg
